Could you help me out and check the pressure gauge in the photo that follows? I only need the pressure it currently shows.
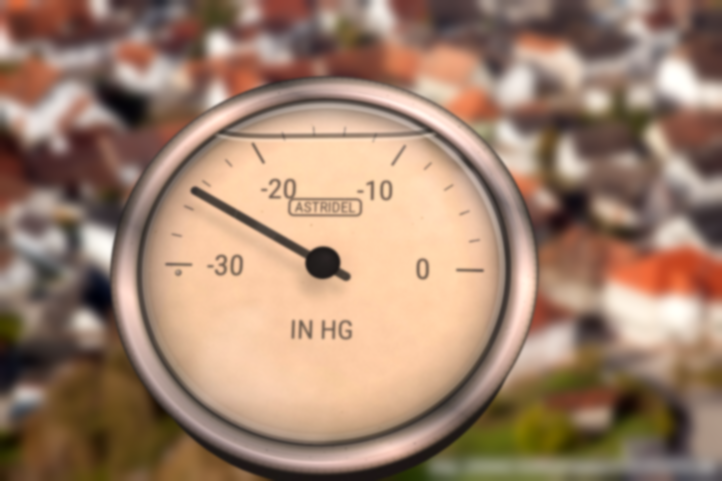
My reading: -25 inHg
